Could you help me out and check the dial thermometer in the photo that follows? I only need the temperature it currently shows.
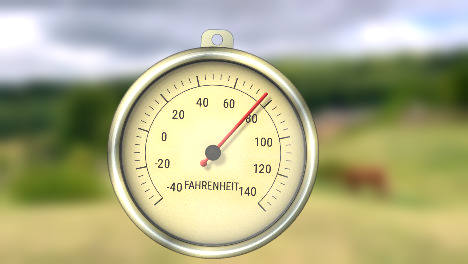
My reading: 76 °F
